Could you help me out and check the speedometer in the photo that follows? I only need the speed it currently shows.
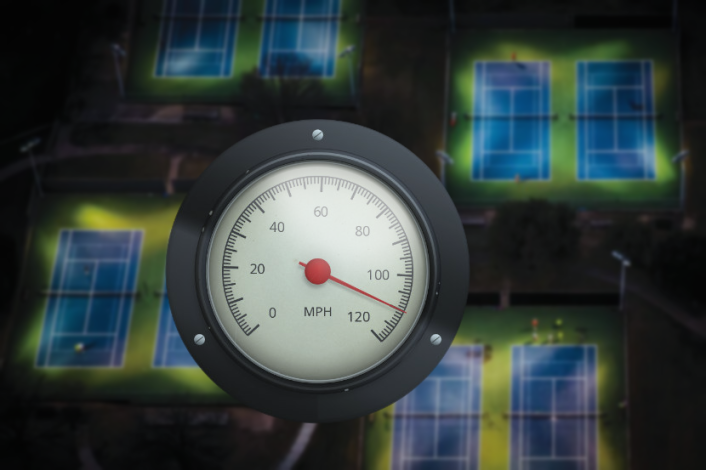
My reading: 110 mph
